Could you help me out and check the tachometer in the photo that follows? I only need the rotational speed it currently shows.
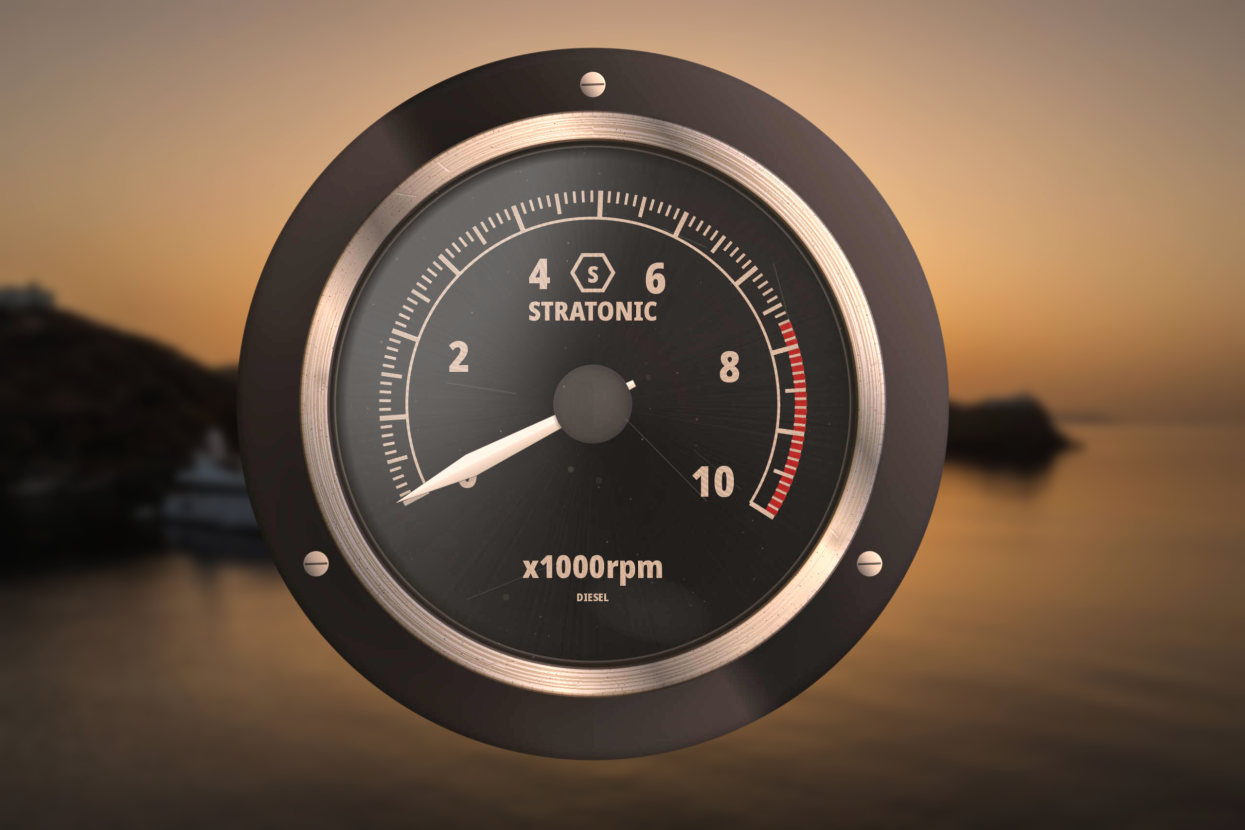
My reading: 50 rpm
